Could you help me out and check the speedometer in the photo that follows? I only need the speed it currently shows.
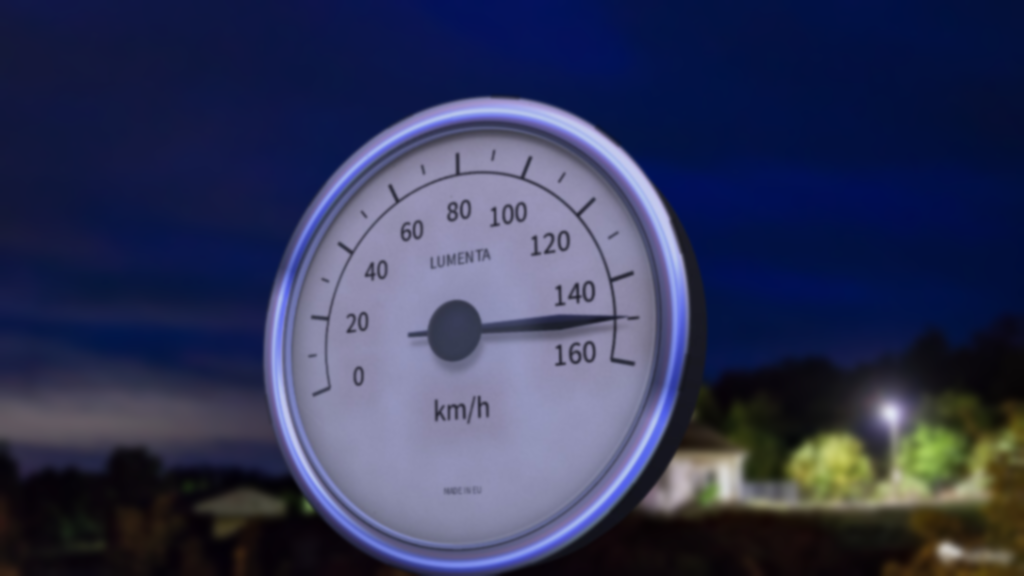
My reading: 150 km/h
